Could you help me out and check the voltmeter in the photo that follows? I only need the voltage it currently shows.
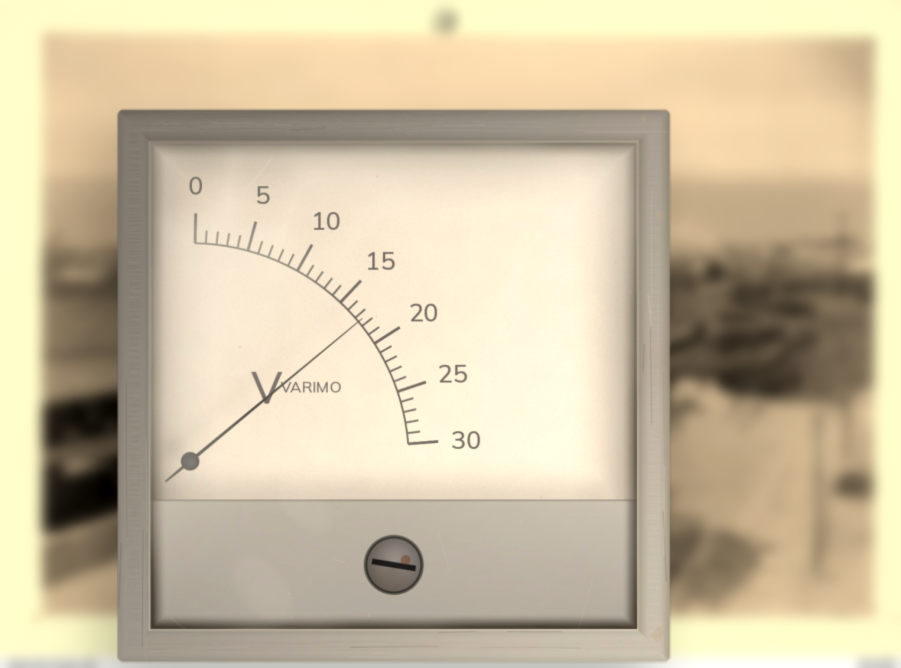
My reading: 17.5 V
